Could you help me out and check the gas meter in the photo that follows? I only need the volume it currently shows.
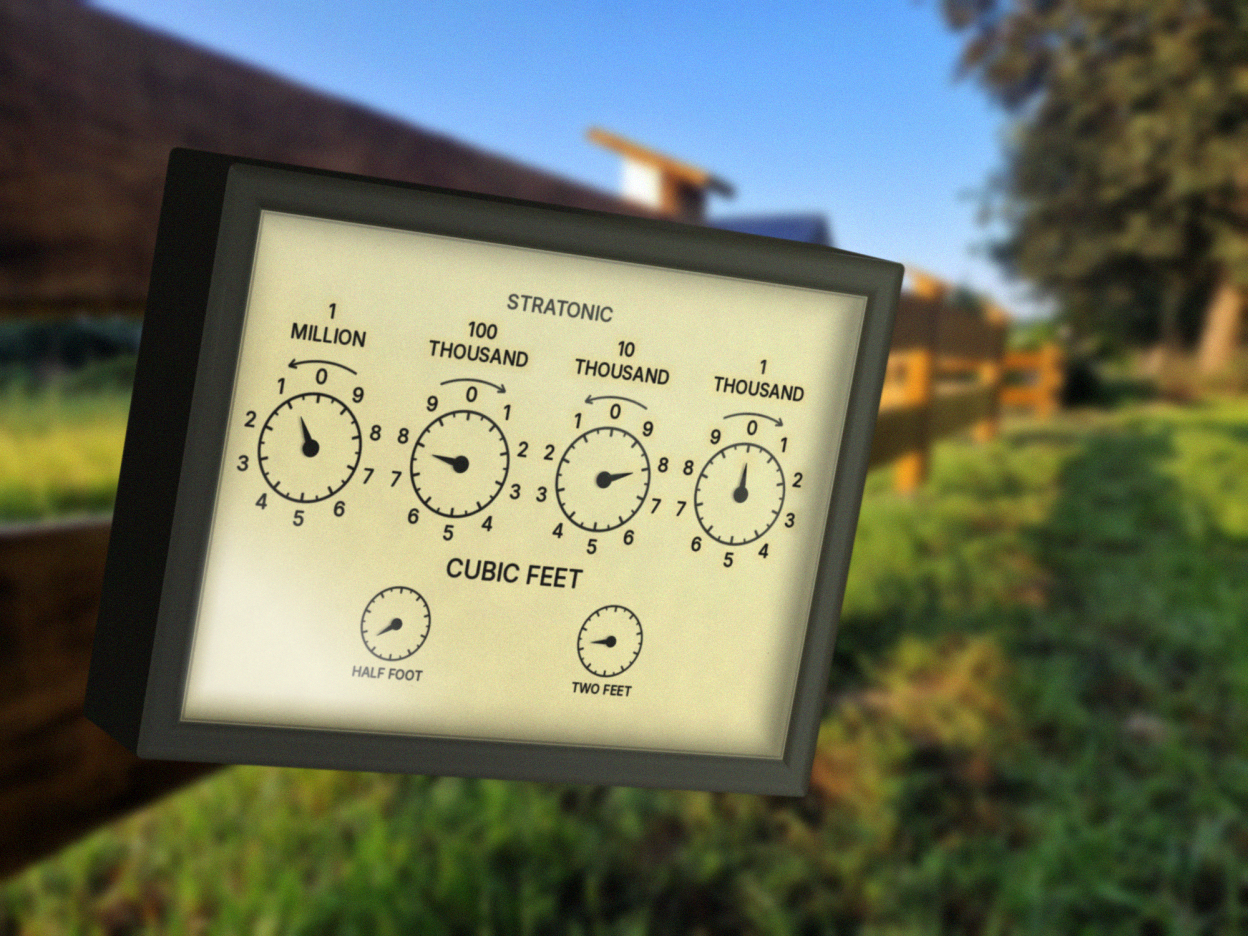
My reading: 78000 ft³
